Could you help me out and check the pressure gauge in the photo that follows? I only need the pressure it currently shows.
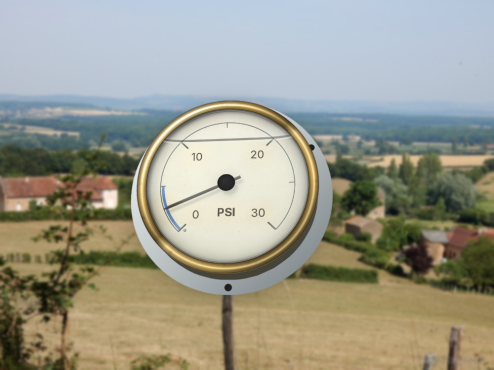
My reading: 2.5 psi
